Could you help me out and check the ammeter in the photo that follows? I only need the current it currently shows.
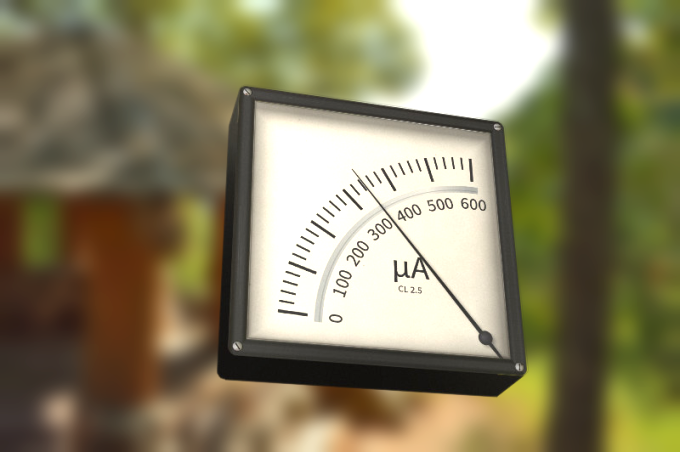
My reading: 340 µA
